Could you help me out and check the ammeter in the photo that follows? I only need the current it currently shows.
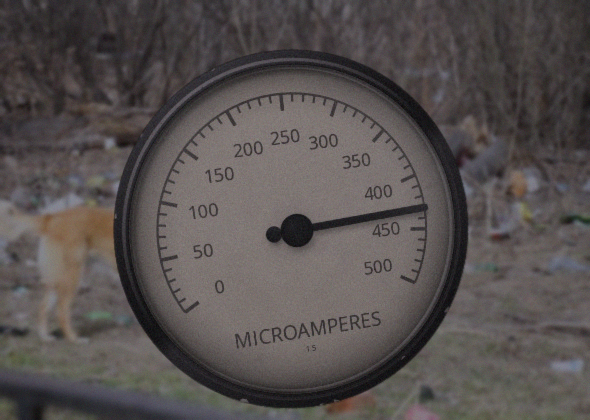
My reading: 430 µA
